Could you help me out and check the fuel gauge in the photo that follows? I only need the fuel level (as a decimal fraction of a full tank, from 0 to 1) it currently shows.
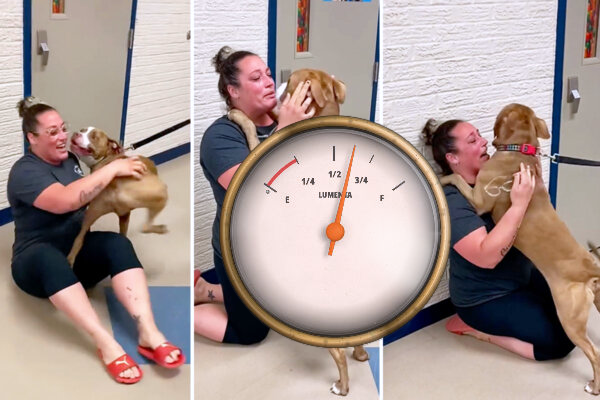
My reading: 0.625
